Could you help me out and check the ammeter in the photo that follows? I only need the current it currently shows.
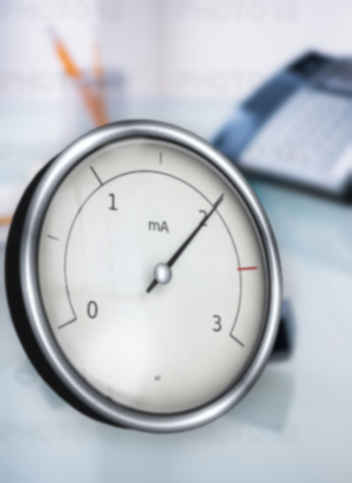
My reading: 2 mA
